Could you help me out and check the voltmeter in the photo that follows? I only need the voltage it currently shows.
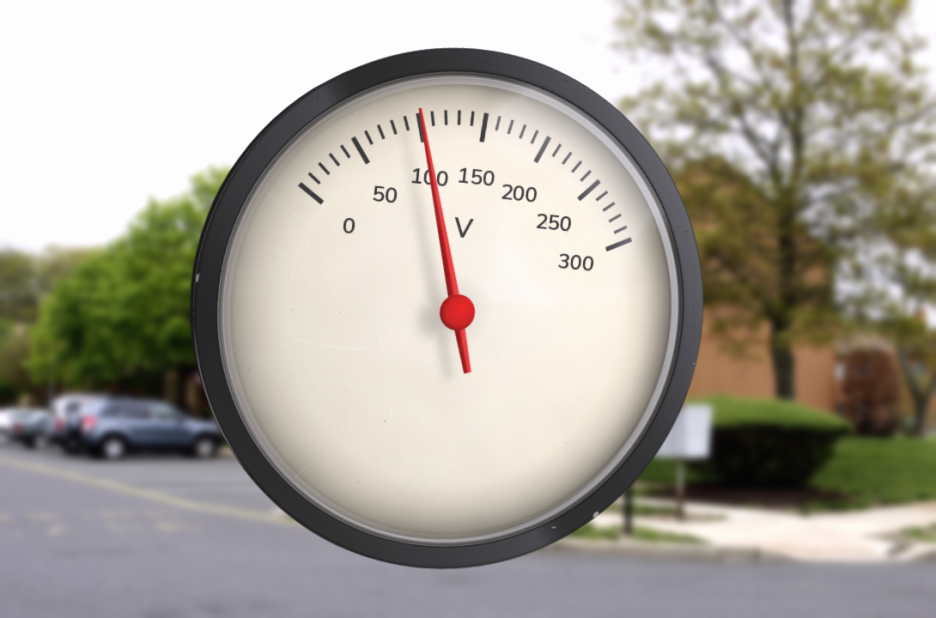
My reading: 100 V
